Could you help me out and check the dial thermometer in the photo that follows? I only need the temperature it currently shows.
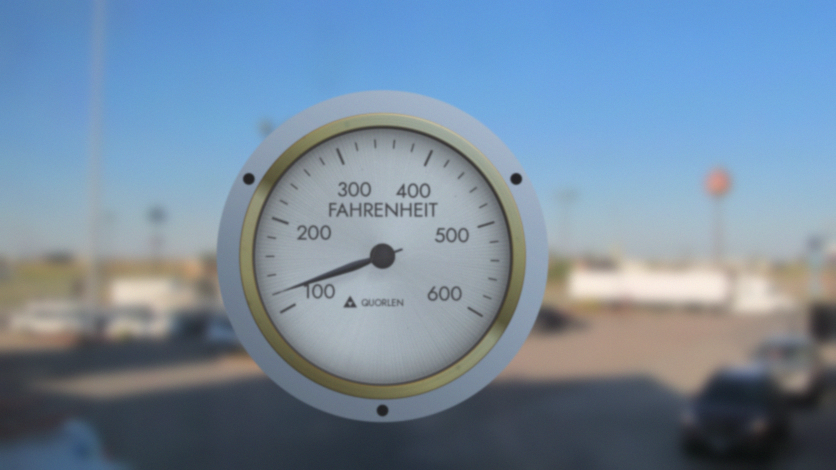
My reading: 120 °F
